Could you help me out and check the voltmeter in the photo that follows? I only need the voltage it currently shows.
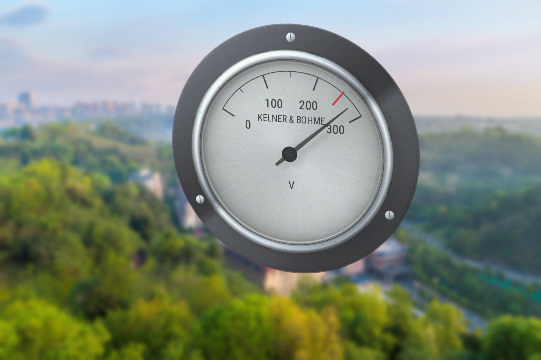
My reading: 275 V
